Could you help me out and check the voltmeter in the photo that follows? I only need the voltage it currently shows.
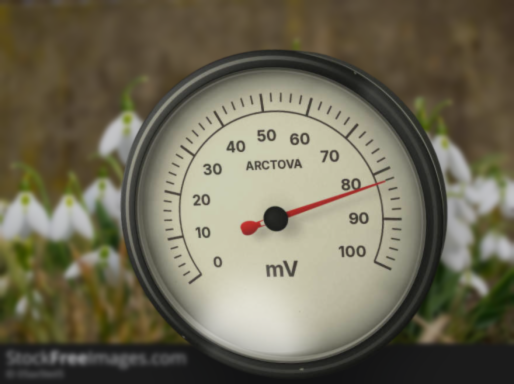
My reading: 82 mV
